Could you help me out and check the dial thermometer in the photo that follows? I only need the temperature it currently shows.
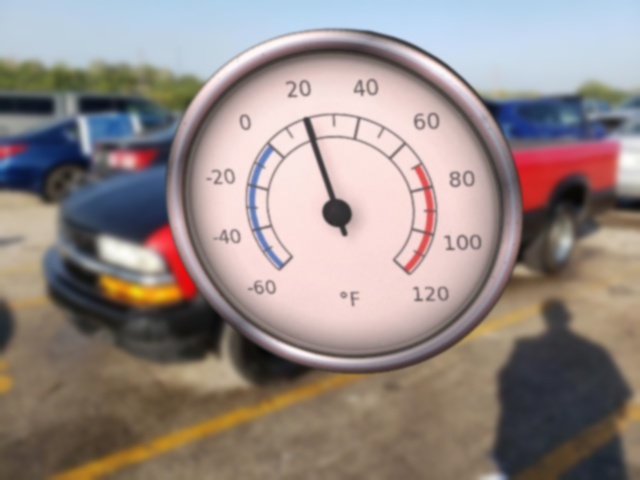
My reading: 20 °F
